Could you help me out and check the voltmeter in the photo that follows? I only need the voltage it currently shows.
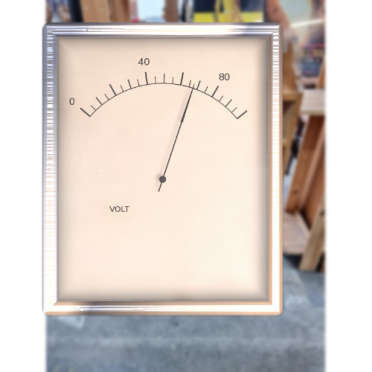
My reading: 67.5 V
